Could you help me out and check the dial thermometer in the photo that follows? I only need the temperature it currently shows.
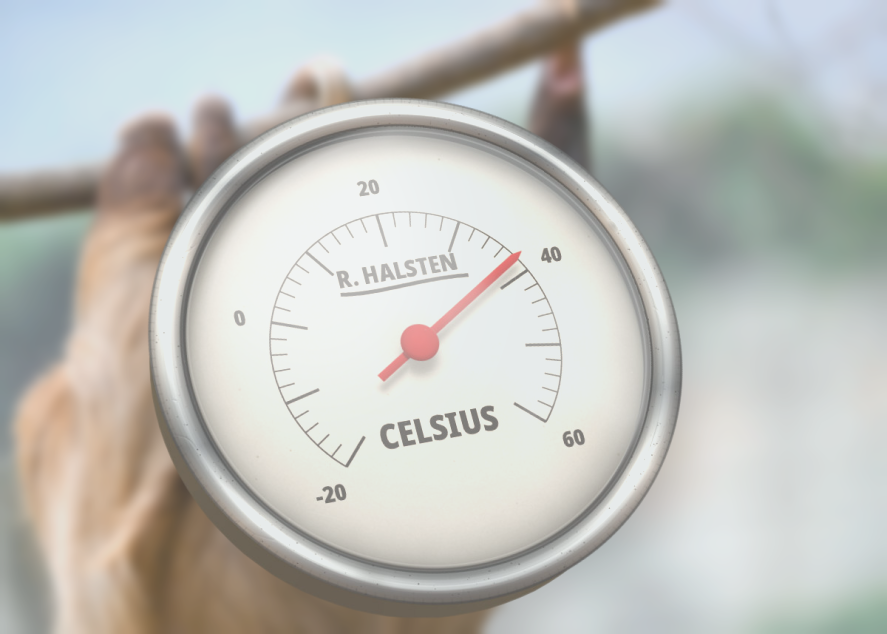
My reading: 38 °C
